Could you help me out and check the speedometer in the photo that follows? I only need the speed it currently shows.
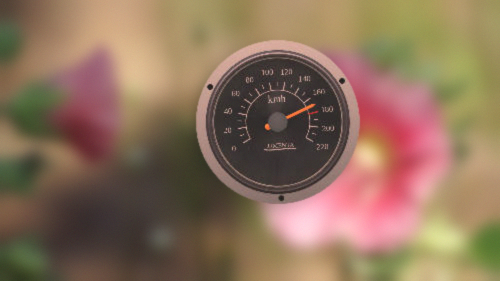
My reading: 170 km/h
